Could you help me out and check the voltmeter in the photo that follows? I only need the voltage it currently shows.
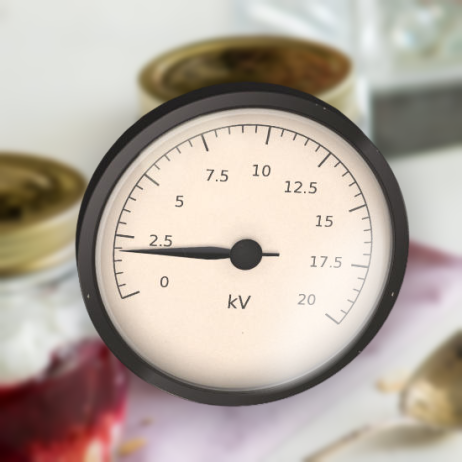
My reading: 2 kV
